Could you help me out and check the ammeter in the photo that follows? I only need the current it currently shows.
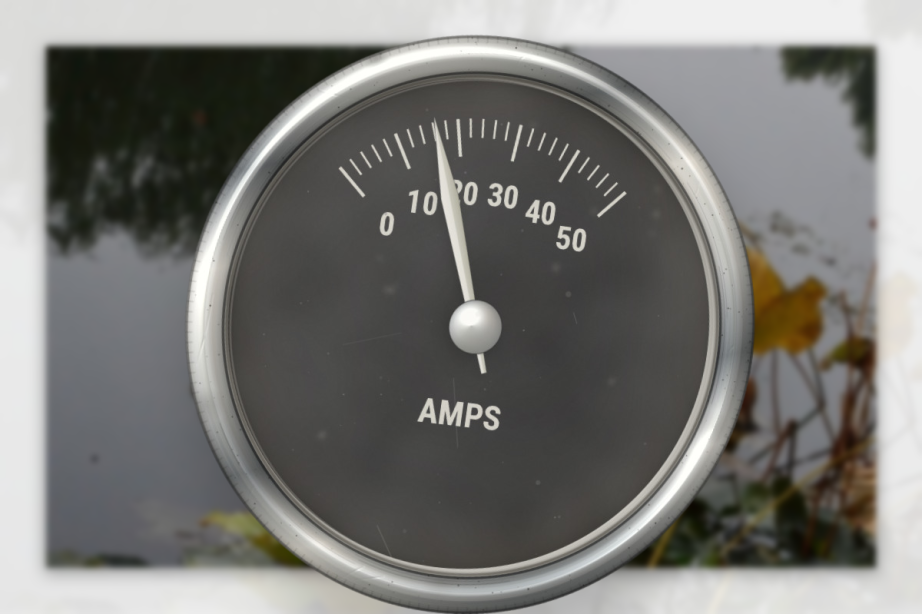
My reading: 16 A
